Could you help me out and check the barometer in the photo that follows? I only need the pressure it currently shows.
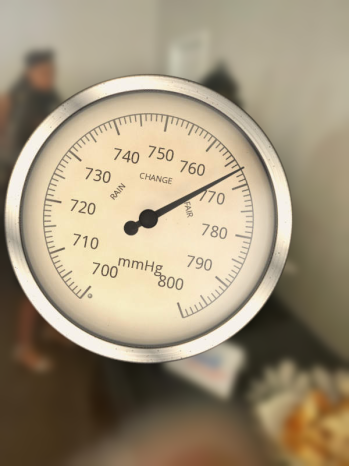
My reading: 767 mmHg
